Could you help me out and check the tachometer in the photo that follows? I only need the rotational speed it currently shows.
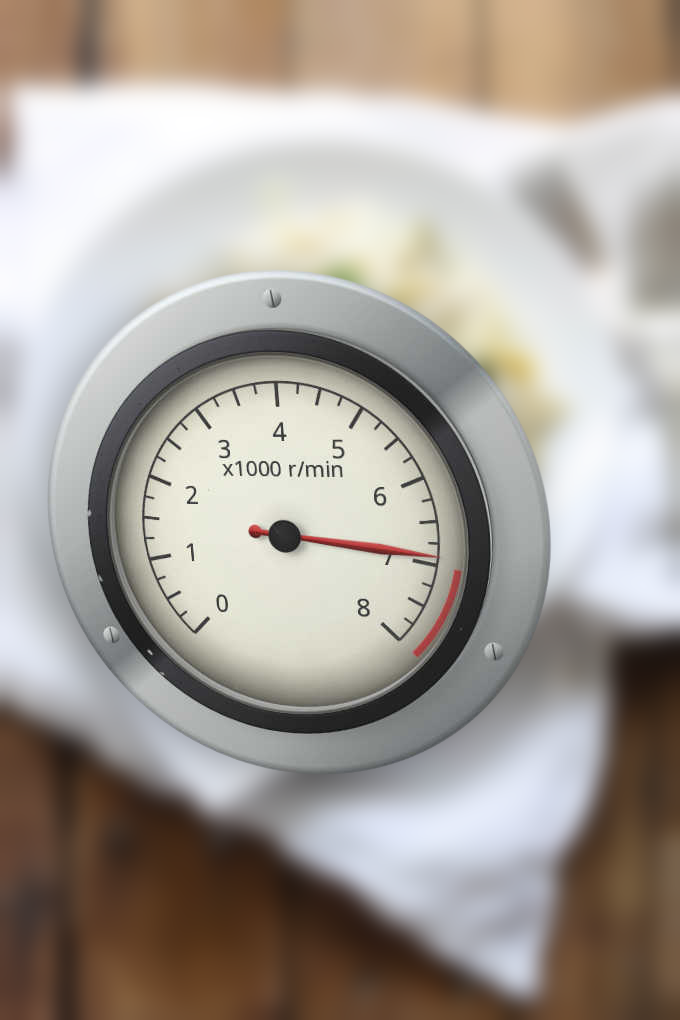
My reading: 6875 rpm
